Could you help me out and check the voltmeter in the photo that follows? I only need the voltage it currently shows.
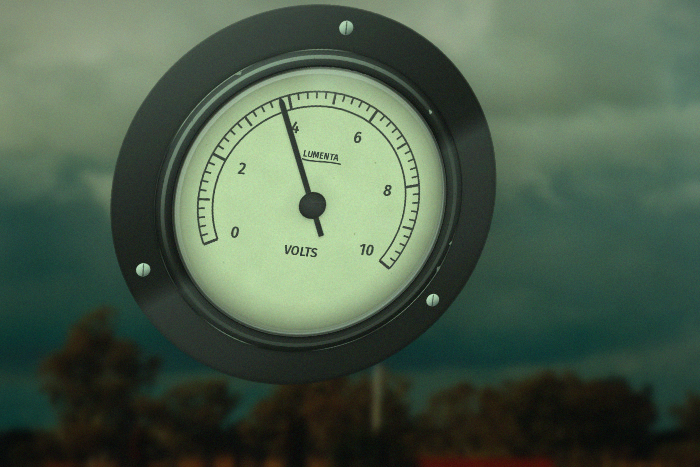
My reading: 3.8 V
